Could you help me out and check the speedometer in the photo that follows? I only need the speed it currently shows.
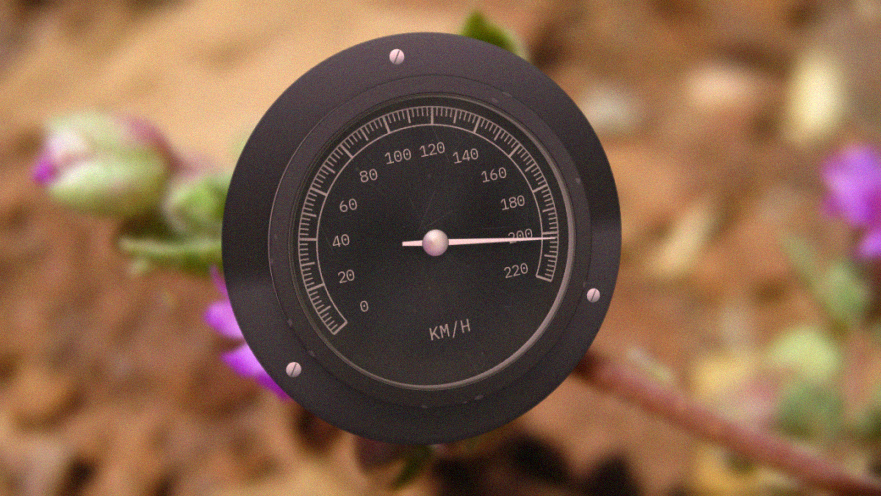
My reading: 202 km/h
